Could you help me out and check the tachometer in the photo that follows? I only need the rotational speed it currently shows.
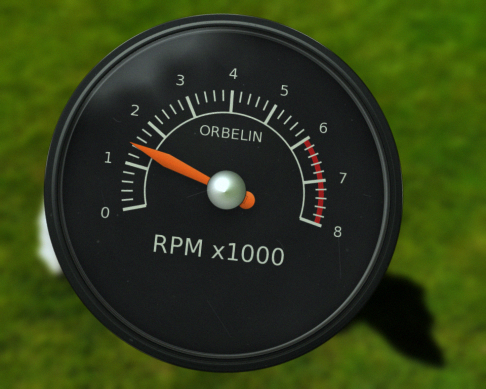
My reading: 1400 rpm
